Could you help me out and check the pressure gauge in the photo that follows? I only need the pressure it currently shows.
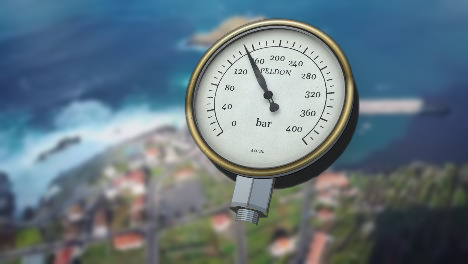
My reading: 150 bar
